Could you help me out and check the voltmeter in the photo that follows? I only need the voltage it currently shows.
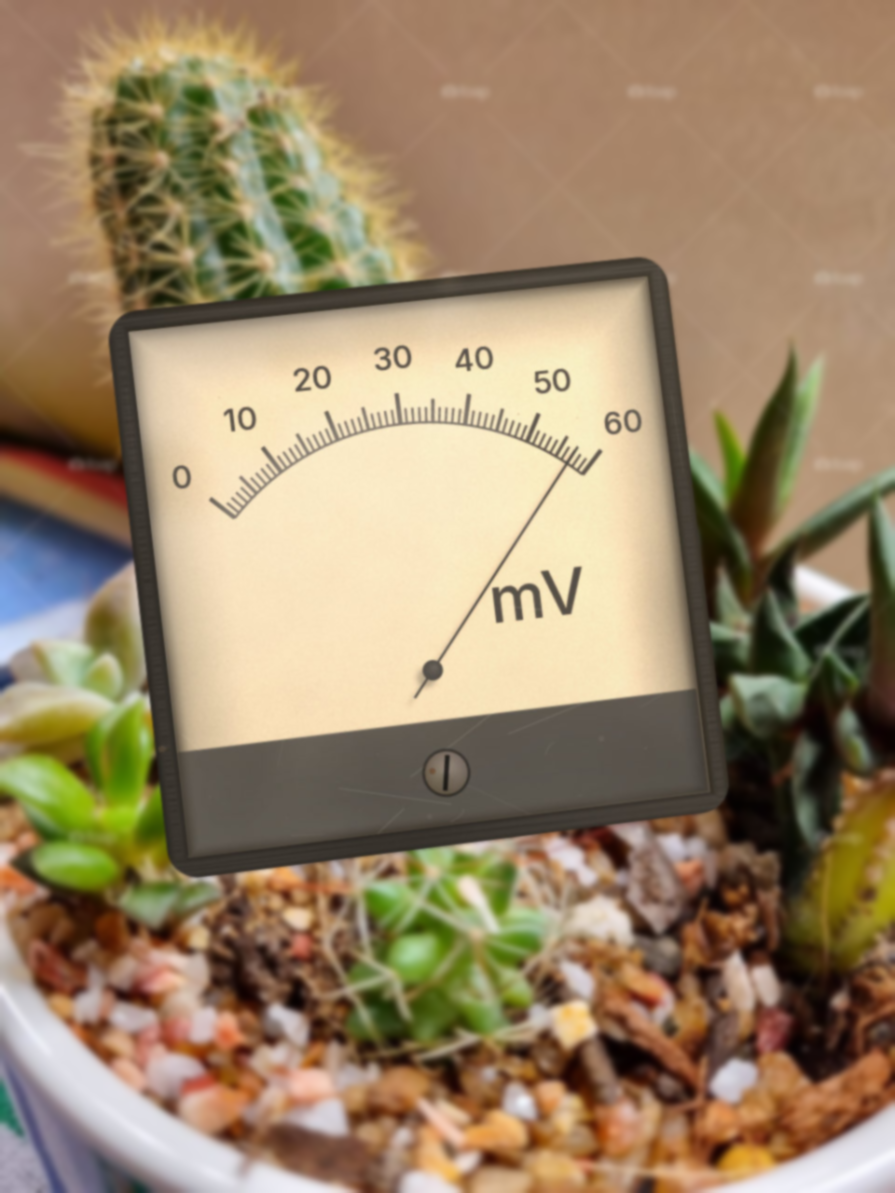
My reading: 57 mV
